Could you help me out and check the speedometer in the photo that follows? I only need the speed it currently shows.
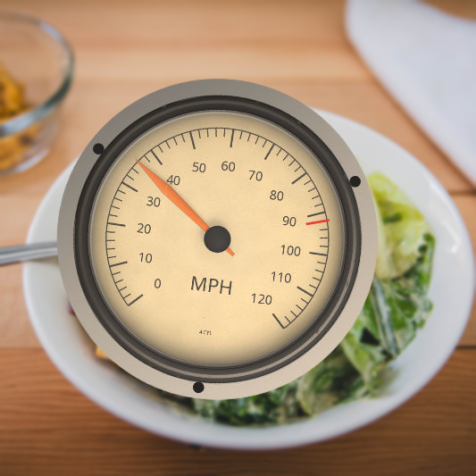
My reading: 36 mph
